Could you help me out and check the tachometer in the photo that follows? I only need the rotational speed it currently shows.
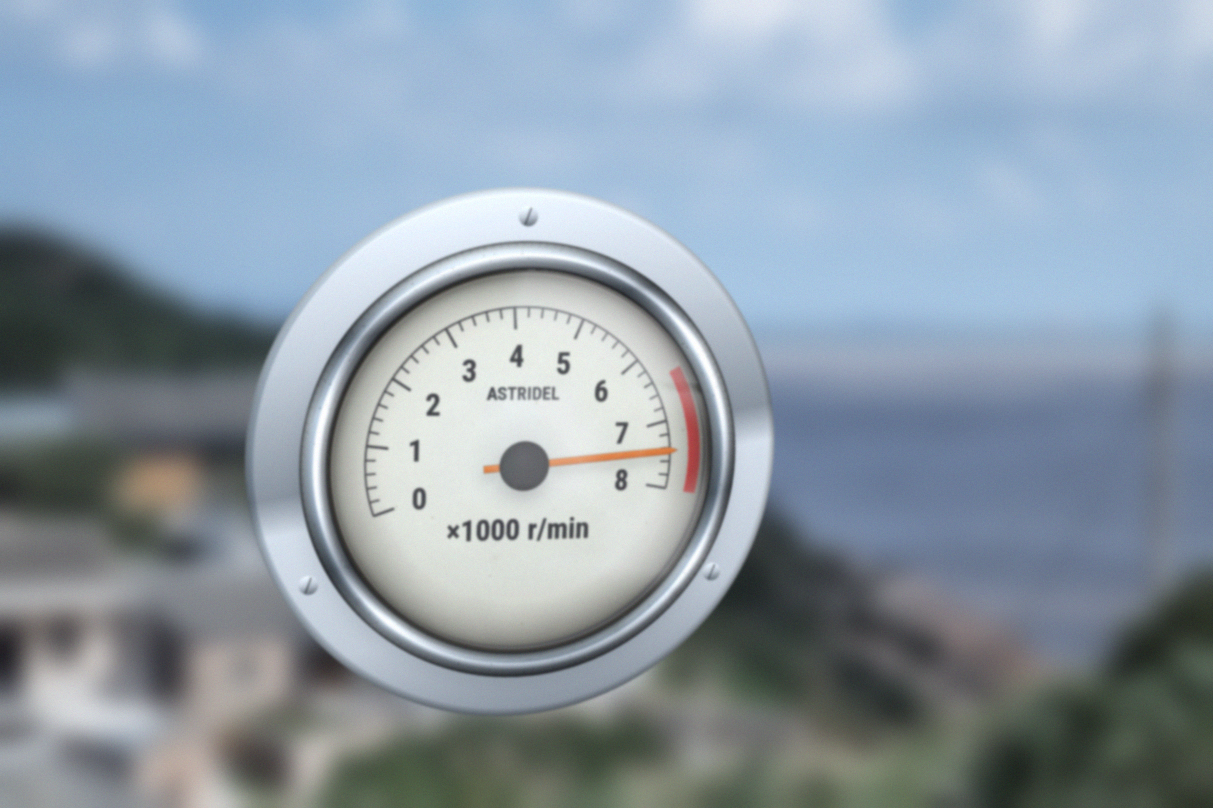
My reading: 7400 rpm
